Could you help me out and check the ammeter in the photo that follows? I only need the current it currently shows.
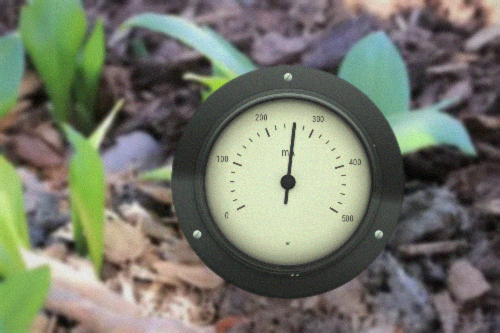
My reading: 260 mA
